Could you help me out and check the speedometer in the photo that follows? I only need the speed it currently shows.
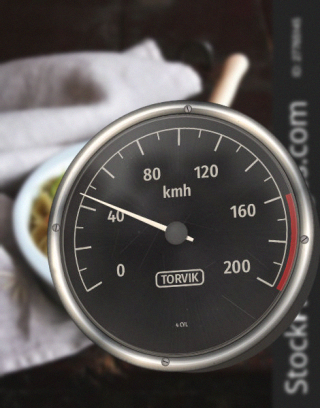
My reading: 45 km/h
